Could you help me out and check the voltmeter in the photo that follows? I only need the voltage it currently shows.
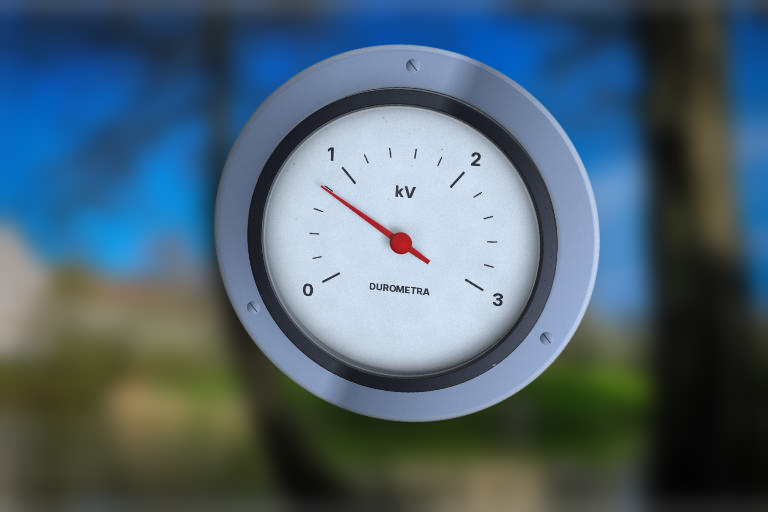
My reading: 0.8 kV
